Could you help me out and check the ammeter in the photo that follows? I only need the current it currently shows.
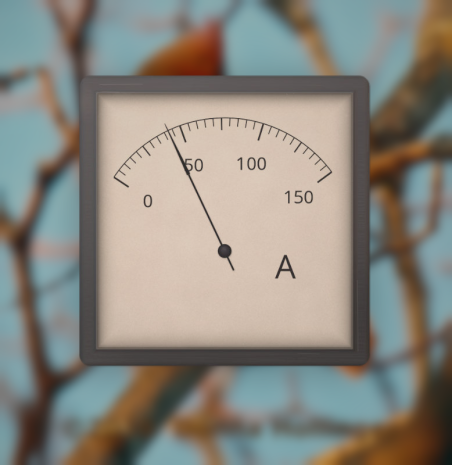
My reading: 42.5 A
